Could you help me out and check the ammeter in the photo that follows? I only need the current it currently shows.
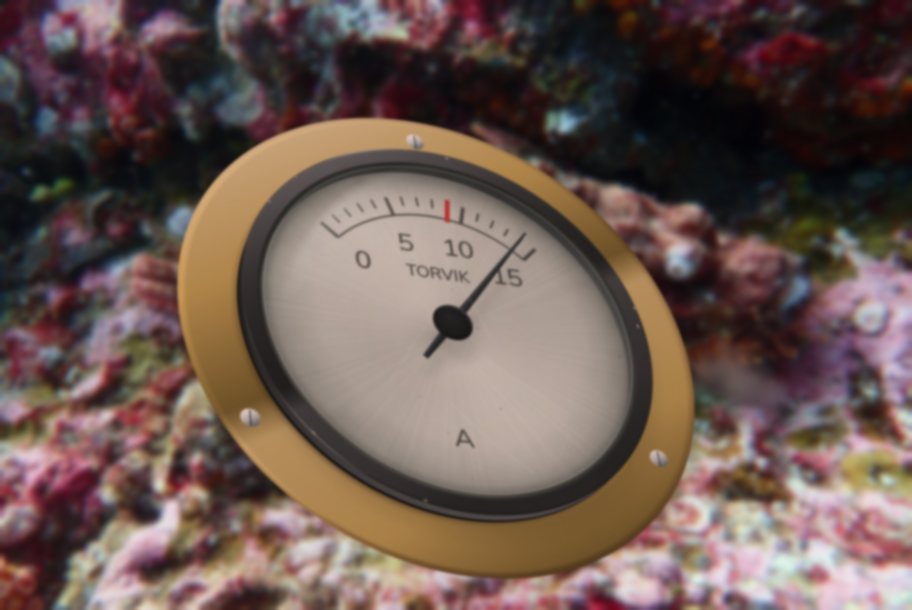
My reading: 14 A
